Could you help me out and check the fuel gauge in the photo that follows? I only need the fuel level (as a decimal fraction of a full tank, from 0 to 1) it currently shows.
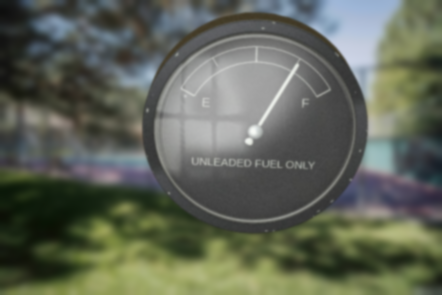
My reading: 0.75
